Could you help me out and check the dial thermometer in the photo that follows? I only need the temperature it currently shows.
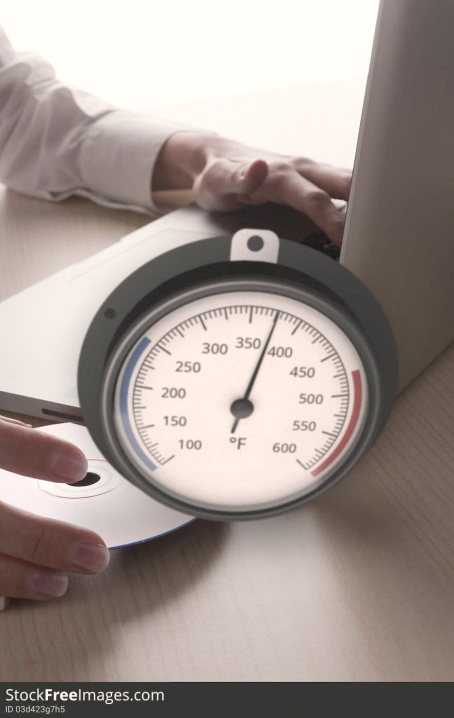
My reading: 375 °F
